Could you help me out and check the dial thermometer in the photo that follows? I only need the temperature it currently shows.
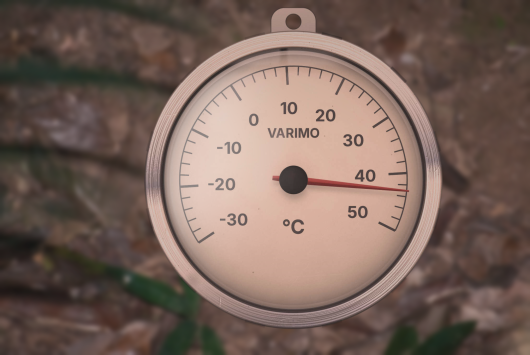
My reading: 43 °C
